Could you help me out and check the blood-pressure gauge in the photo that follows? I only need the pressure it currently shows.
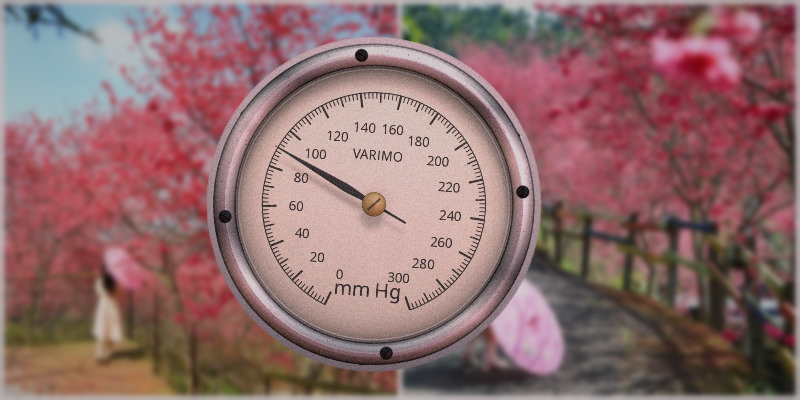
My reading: 90 mmHg
